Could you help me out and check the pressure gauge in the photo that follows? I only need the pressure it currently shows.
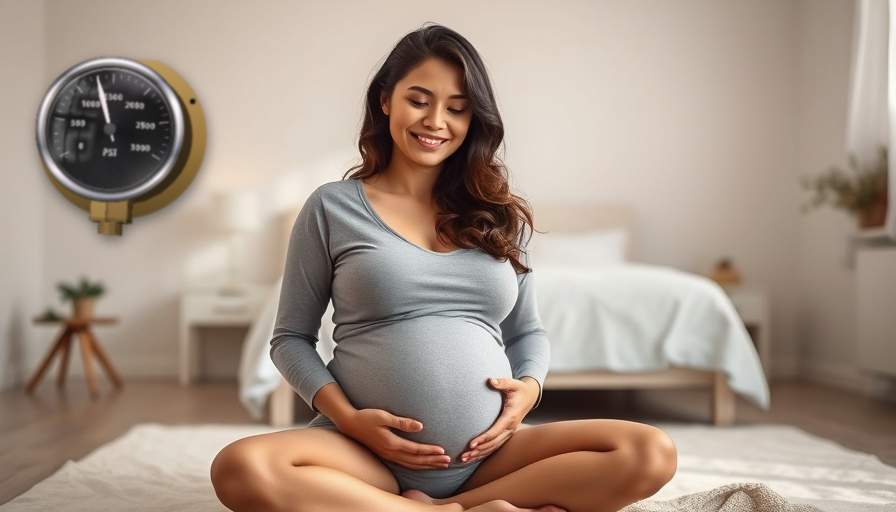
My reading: 1300 psi
